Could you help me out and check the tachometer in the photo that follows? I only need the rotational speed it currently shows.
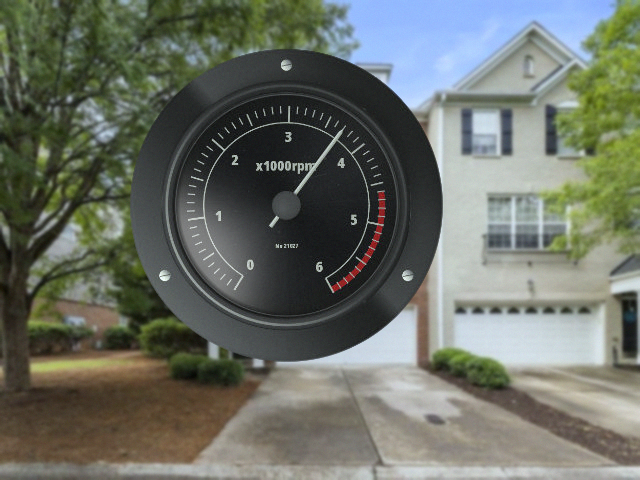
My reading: 3700 rpm
